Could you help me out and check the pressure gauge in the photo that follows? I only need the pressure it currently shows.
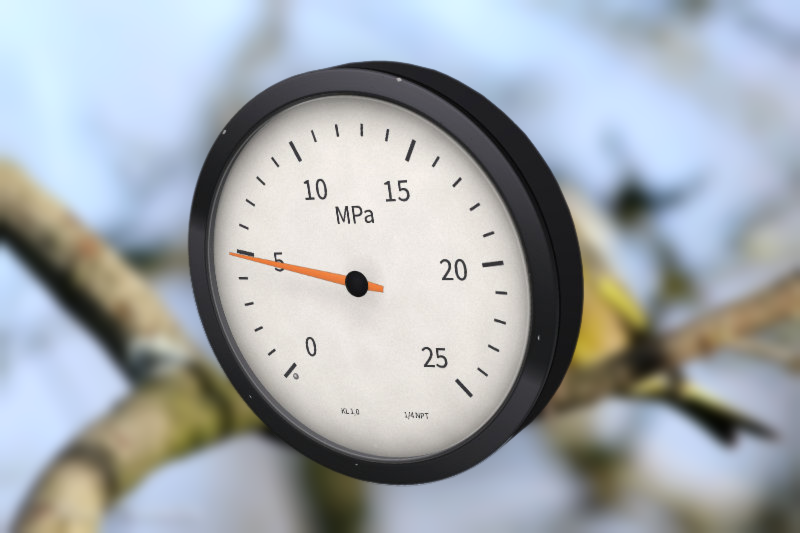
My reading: 5 MPa
